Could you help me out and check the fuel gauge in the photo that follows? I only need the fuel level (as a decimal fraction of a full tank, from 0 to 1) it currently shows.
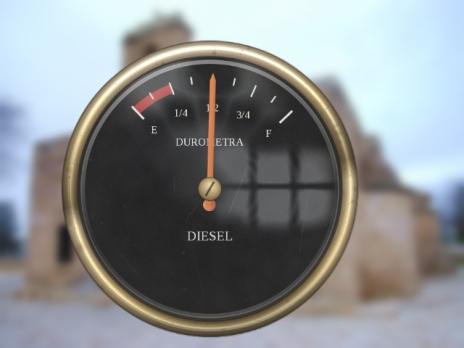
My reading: 0.5
